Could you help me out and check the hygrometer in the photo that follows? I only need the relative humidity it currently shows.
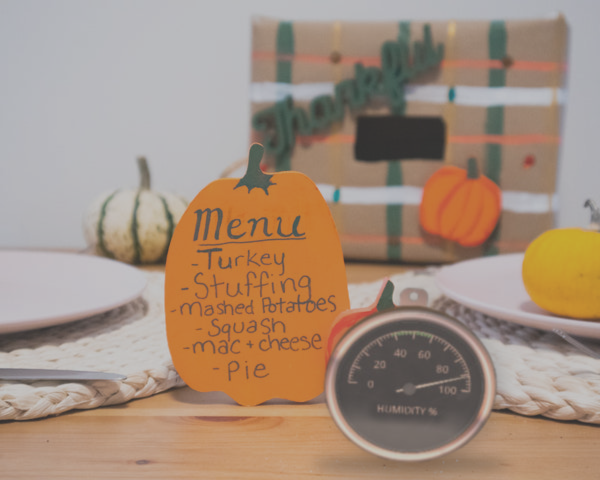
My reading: 90 %
